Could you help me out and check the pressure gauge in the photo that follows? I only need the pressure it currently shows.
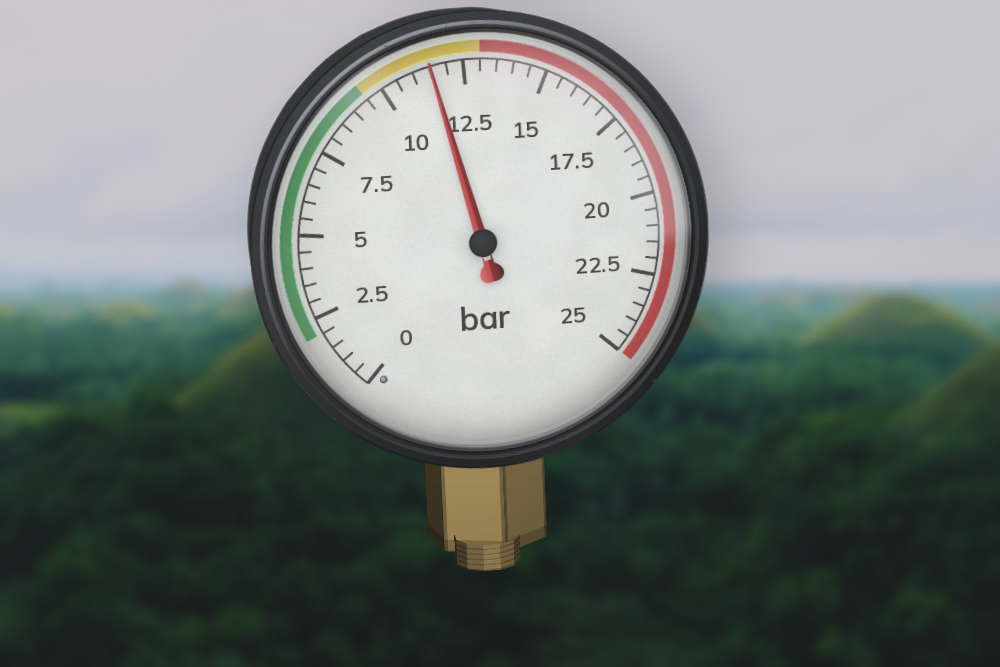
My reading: 11.5 bar
